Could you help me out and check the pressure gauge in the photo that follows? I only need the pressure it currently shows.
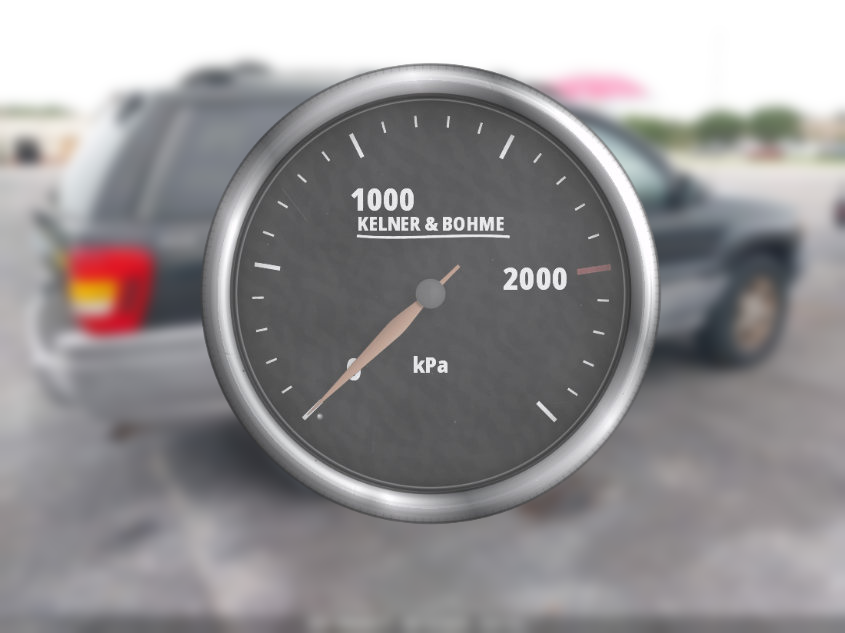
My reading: 0 kPa
